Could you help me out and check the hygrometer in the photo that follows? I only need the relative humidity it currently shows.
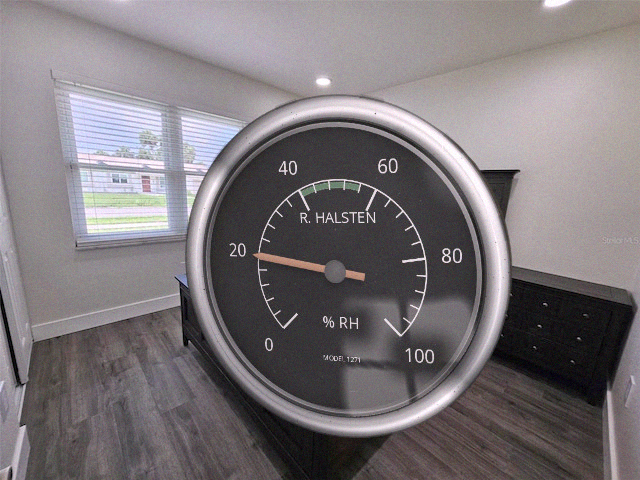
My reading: 20 %
